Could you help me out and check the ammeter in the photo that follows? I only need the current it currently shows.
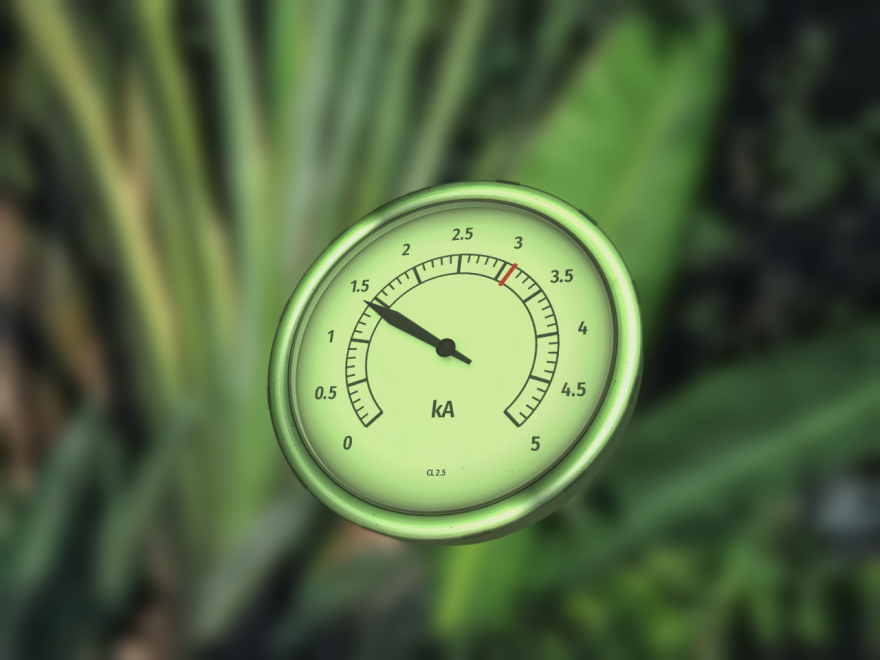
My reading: 1.4 kA
